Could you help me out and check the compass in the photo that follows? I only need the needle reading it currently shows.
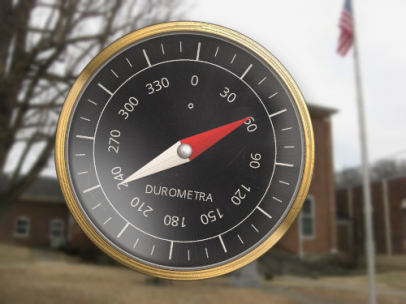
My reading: 55 °
